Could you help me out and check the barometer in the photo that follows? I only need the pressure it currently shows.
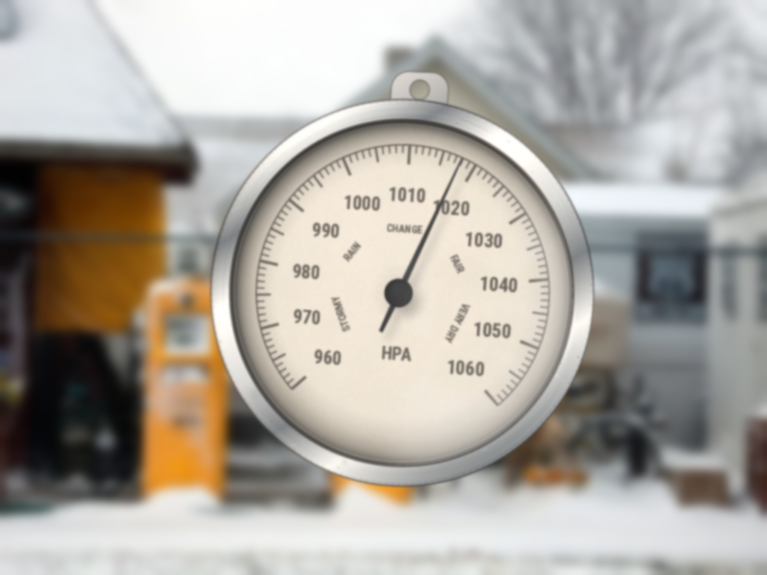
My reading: 1018 hPa
